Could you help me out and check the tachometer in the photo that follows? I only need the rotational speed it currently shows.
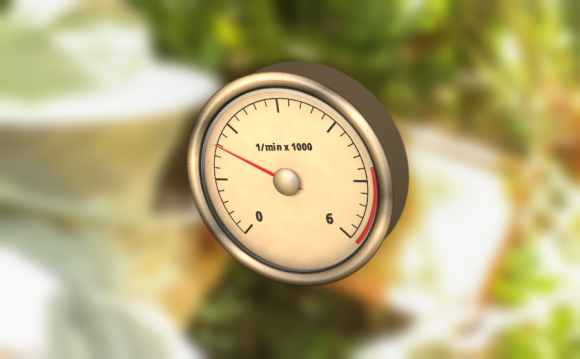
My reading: 1600 rpm
